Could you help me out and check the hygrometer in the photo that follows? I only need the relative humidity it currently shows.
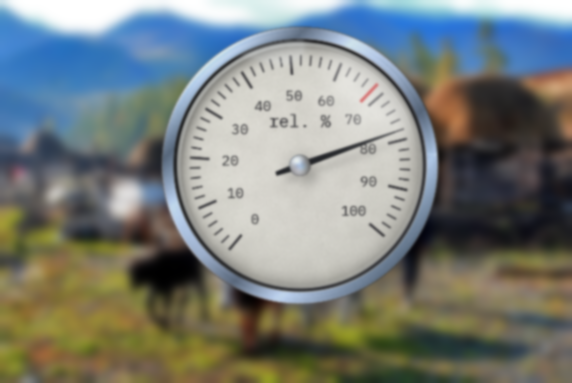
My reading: 78 %
